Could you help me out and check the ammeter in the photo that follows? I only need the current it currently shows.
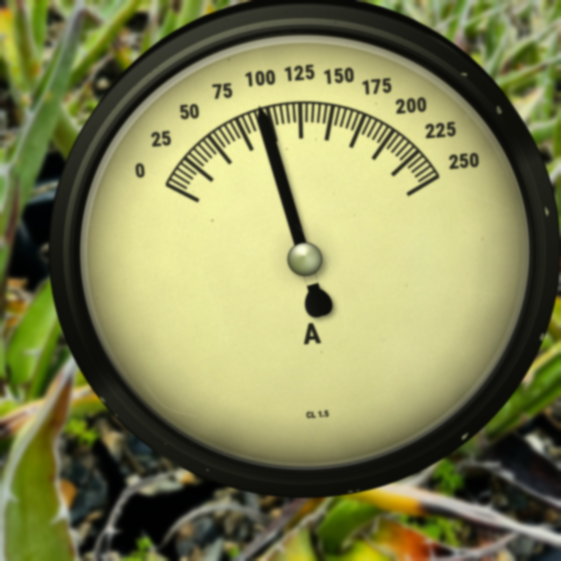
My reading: 95 A
